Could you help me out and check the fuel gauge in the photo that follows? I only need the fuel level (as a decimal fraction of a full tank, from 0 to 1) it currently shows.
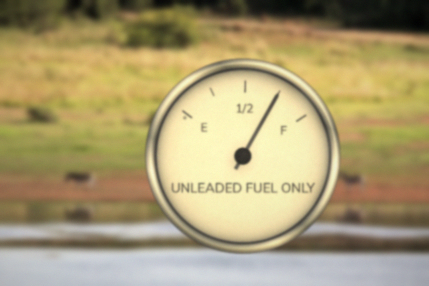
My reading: 0.75
